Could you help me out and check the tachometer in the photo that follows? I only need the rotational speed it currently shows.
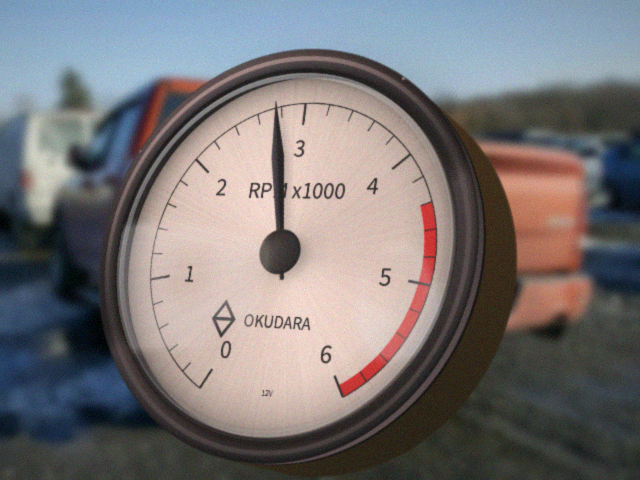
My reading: 2800 rpm
